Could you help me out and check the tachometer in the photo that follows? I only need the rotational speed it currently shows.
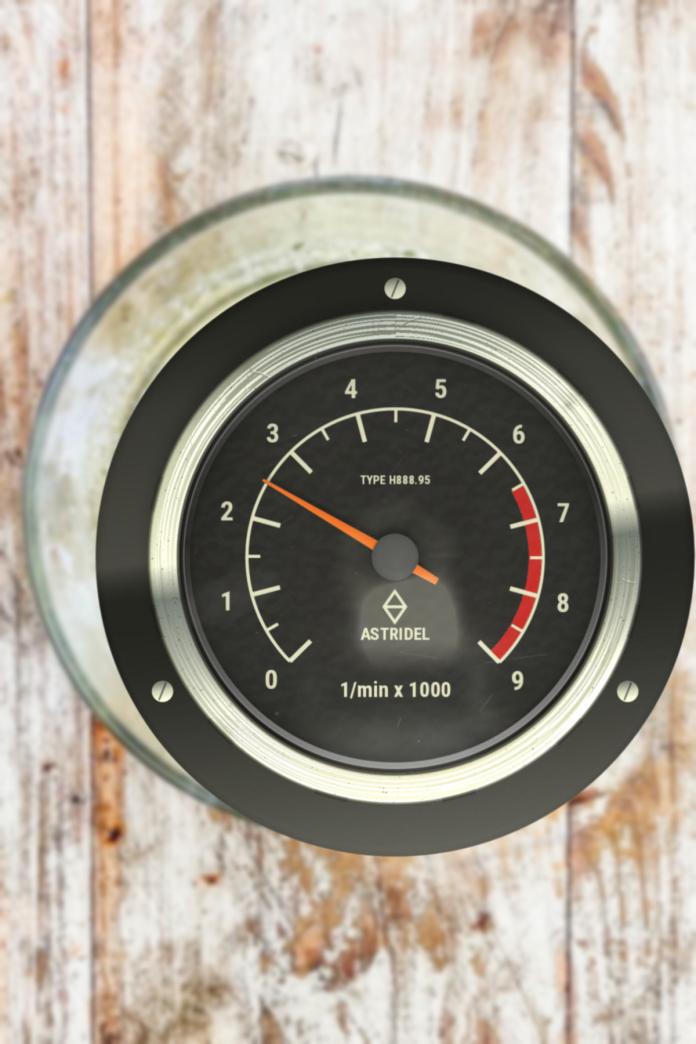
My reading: 2500 rpm
